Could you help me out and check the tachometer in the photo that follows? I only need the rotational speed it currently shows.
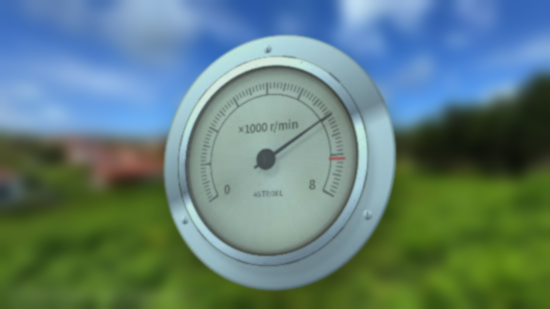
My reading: 6000 rpm
